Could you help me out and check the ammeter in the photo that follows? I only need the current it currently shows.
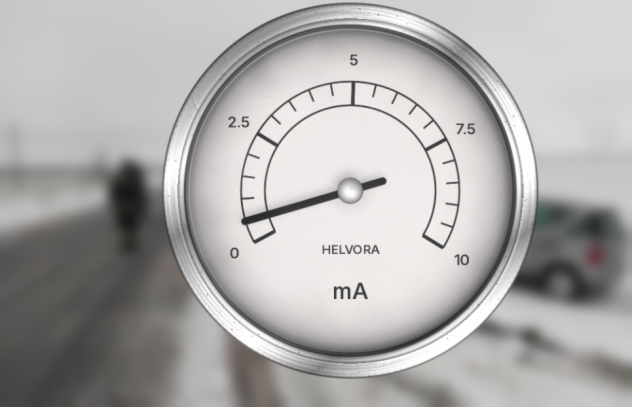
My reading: 0.5 mA
